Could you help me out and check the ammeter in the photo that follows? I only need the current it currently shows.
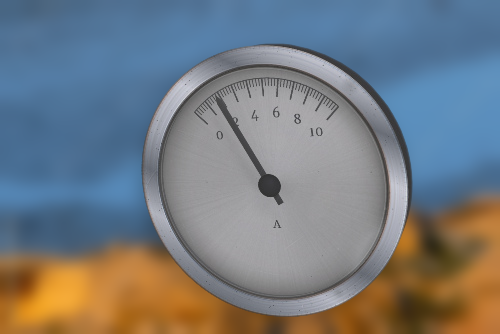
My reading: 2 A
